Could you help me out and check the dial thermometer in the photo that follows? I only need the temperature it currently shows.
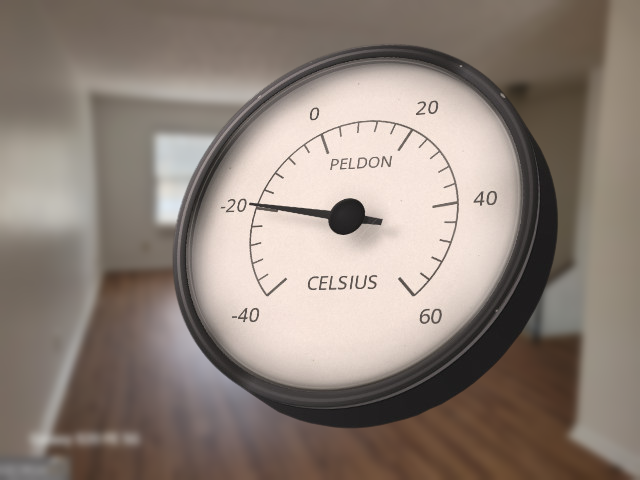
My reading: -20 °C
